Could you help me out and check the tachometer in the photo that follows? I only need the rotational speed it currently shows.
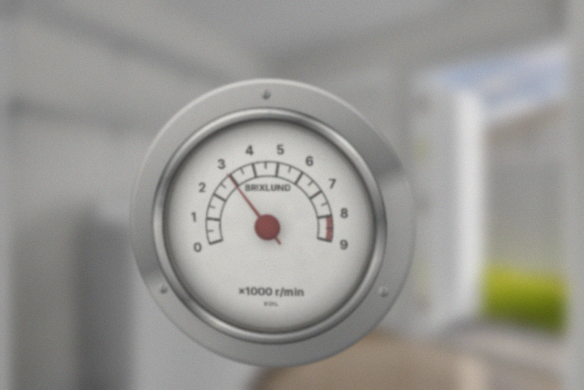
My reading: 3000 rpm
